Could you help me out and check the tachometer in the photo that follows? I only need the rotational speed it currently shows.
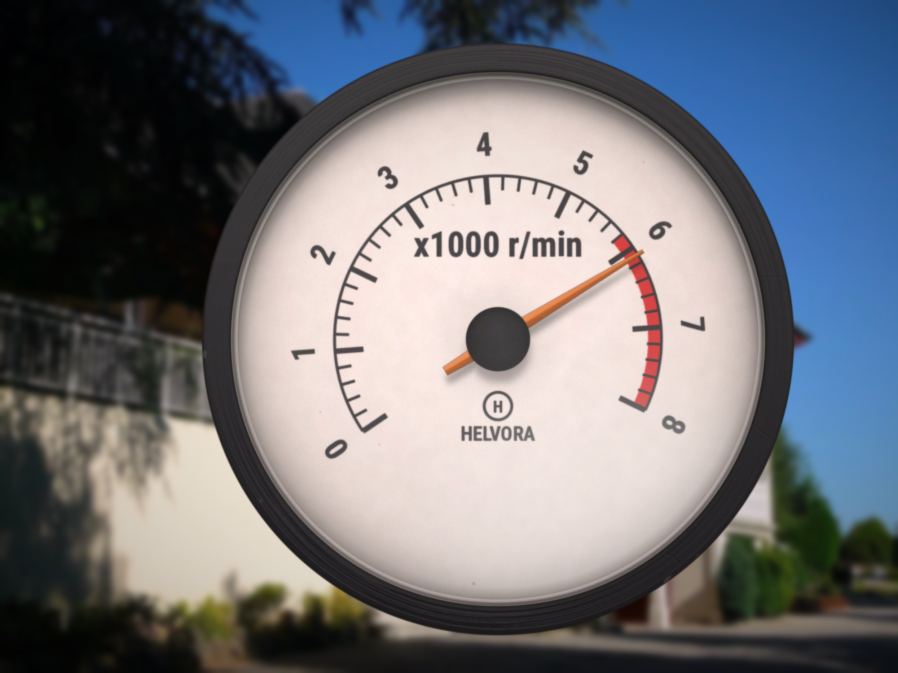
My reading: 6100 rpm
